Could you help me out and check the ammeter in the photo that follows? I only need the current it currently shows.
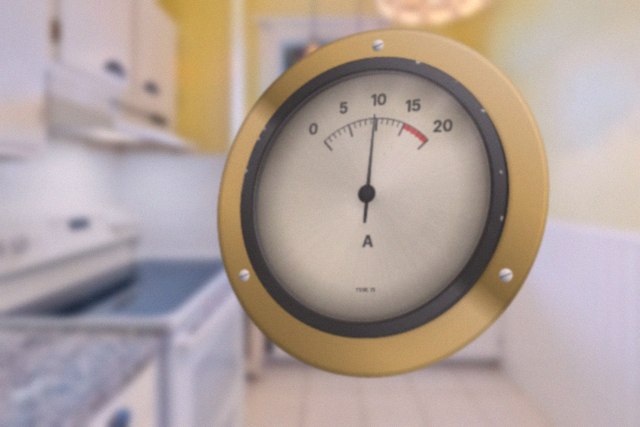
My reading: 10 A
